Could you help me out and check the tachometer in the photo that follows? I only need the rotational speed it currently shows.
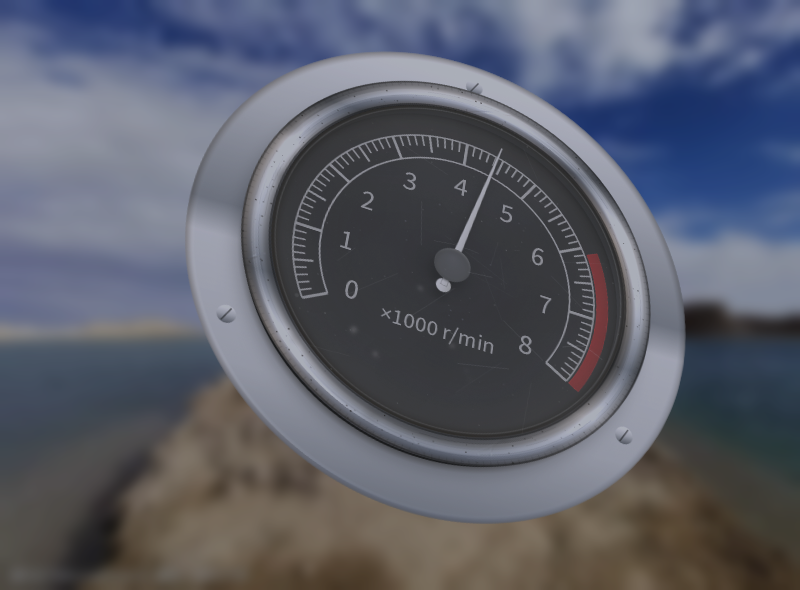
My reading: 4400 rpm
